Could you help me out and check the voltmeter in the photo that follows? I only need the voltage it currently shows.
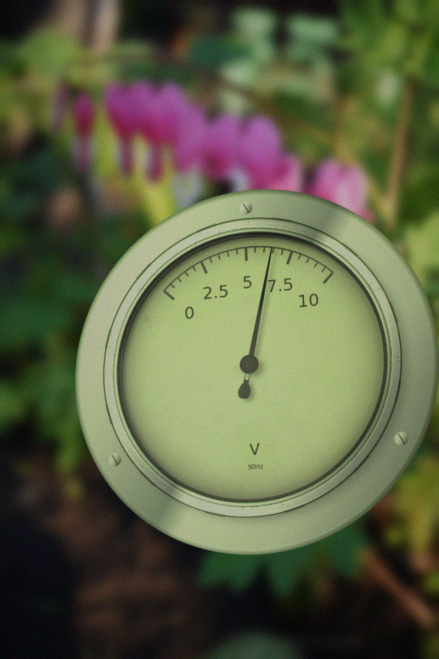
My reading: 6.5 V
